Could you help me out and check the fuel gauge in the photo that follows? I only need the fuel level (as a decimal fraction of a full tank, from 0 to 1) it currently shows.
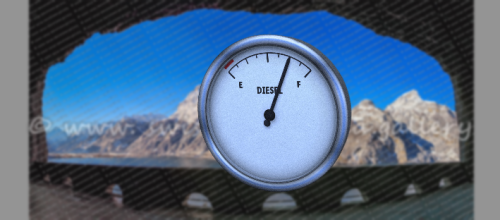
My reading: 0.75
